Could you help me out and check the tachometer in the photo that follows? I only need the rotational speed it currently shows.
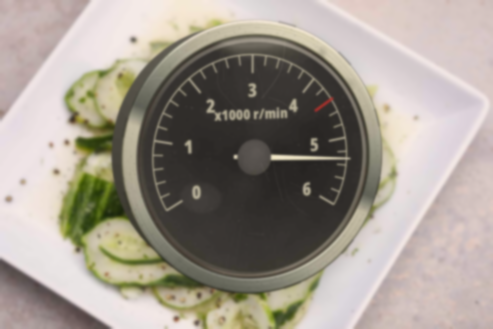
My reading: 5300 rpm
